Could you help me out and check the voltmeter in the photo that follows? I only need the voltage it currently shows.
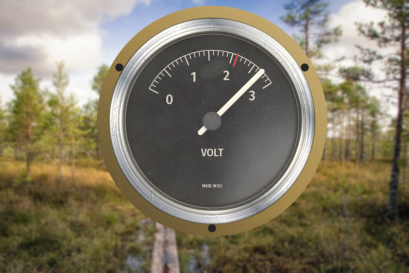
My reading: 2.7 V
